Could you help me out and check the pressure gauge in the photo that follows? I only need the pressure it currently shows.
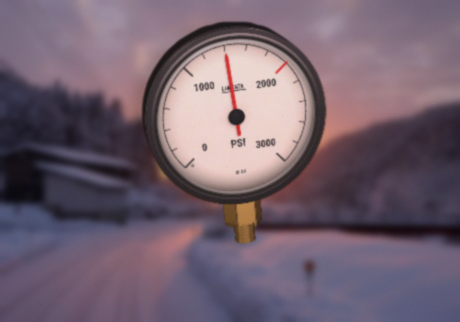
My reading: 1400 psi
